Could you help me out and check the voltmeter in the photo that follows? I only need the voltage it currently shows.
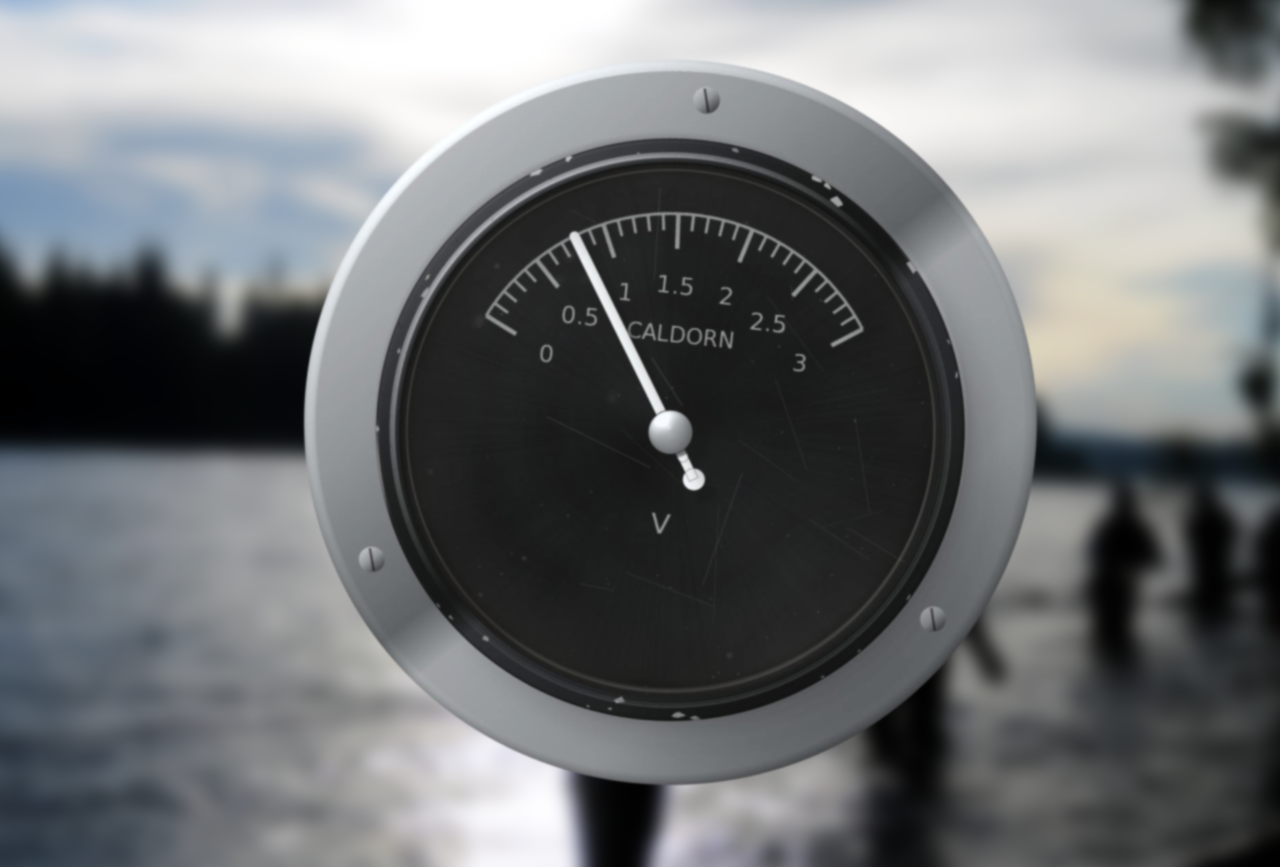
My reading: 0.8 V
